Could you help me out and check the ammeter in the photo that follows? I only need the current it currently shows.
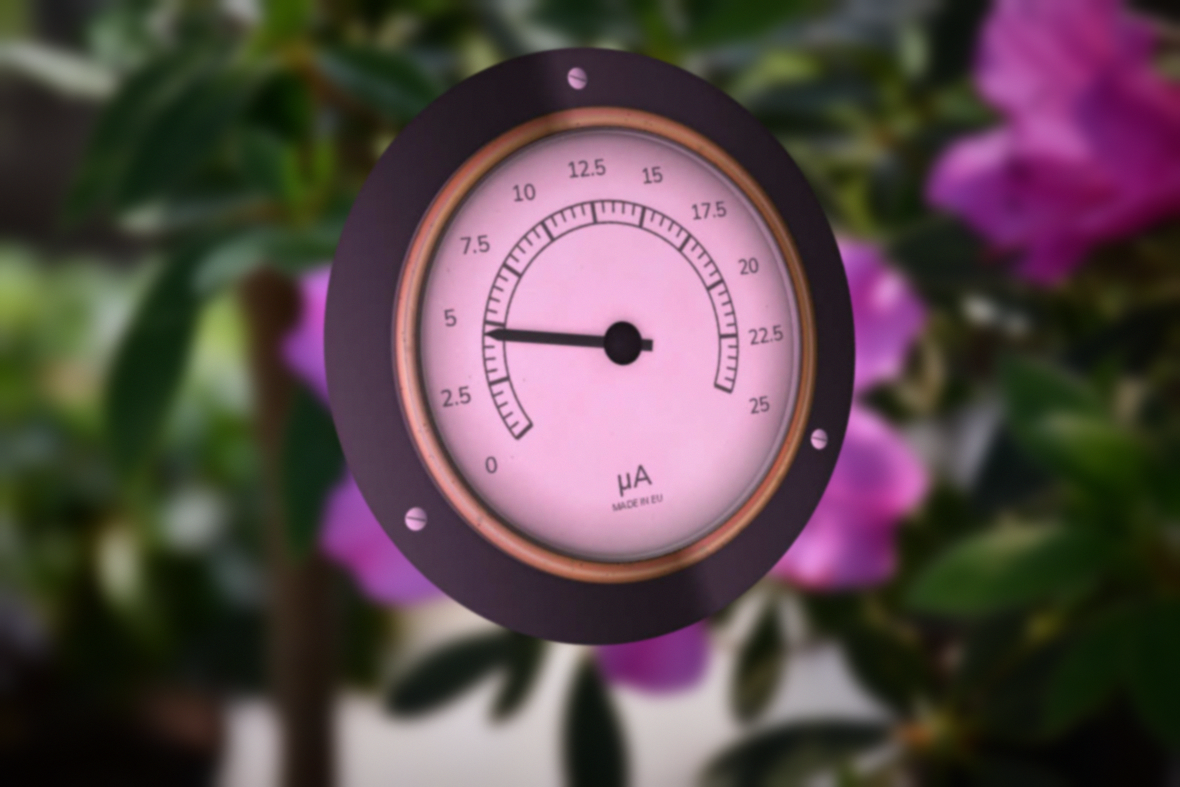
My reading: 4.5 µA
